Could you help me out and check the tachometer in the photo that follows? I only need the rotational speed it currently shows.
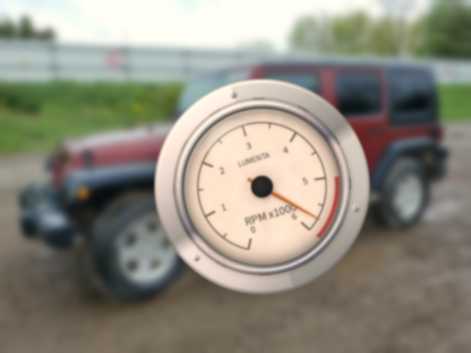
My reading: 5750 rpm
